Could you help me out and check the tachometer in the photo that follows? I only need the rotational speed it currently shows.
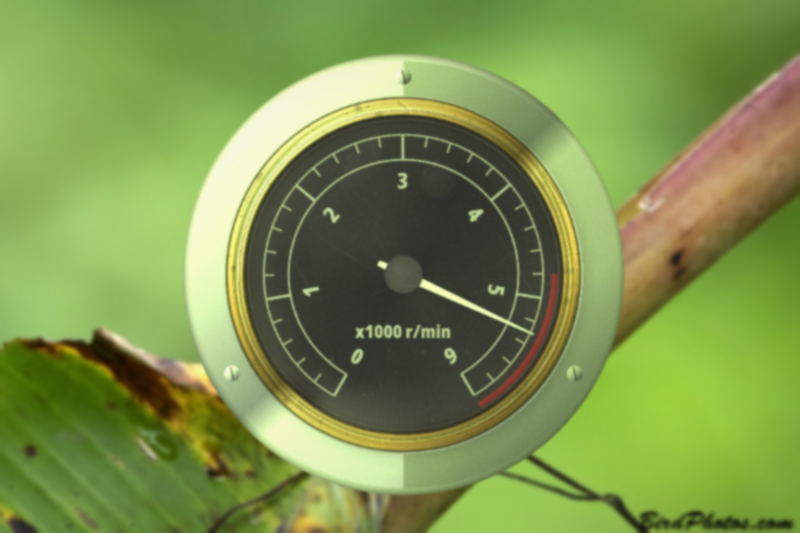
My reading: 5300 rpm
